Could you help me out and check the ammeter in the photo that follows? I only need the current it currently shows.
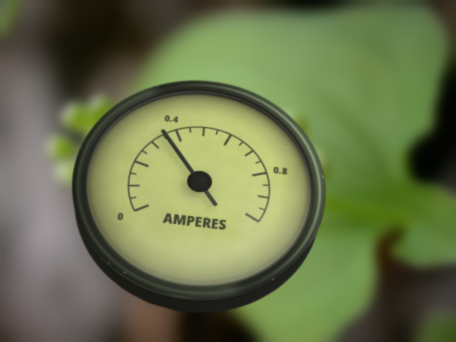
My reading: 0.35 A
